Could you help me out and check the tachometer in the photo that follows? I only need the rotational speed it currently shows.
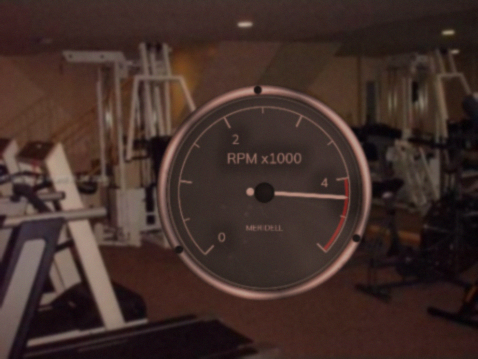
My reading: 4250 rpm
